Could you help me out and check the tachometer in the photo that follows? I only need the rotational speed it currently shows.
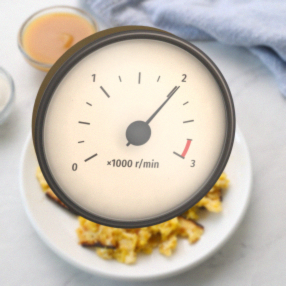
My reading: 2000 rpm
